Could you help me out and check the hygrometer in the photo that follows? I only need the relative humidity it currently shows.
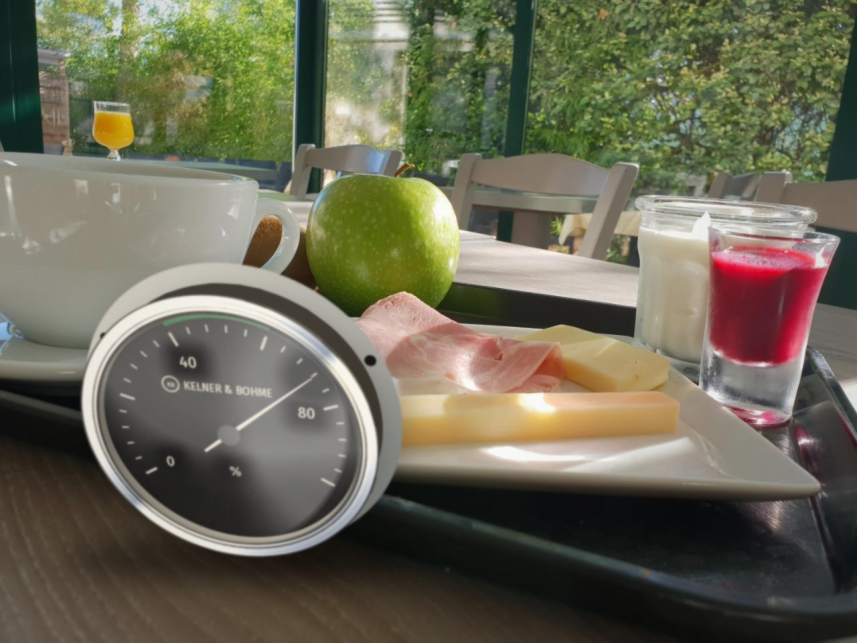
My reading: 72 %
